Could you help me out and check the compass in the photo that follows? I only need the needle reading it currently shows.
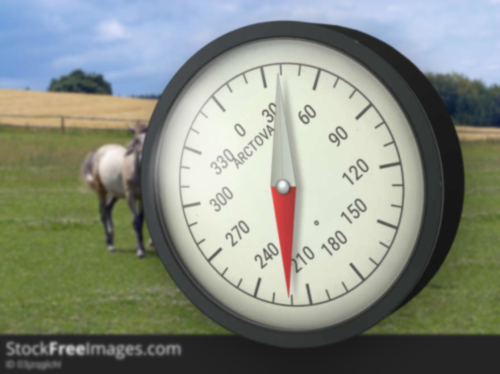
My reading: 220 °
